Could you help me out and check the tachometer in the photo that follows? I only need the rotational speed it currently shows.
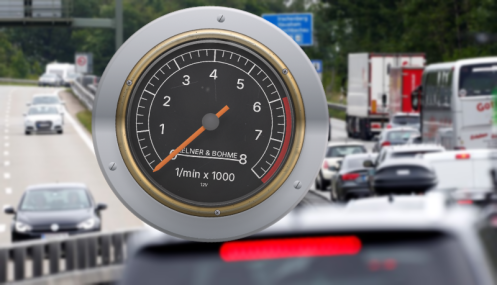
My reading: 0 rpm
